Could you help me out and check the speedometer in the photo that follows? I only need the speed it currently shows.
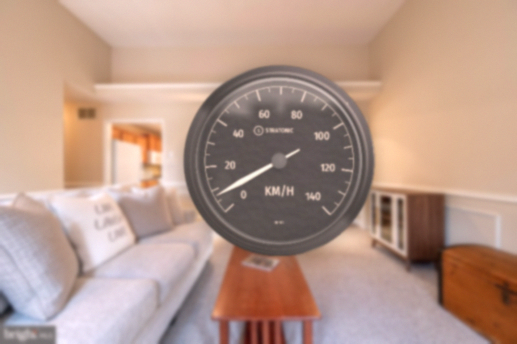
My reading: 7.5 km/h
